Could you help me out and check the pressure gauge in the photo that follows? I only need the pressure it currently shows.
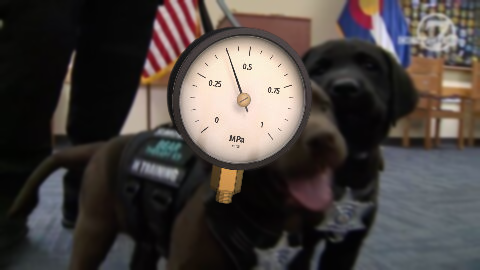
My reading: 0.4 MPa
